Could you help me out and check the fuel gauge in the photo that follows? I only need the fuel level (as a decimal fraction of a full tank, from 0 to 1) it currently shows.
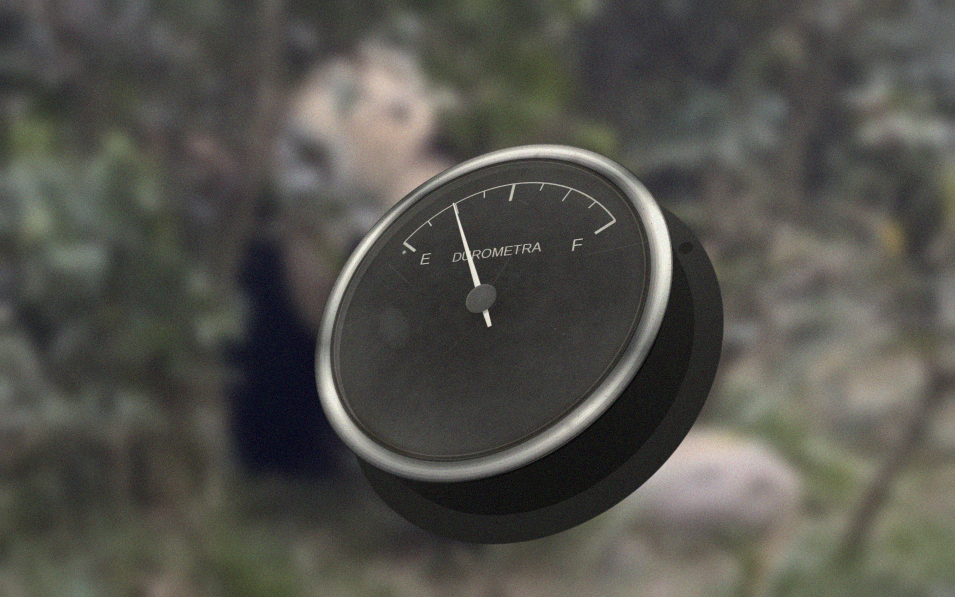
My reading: 0.25
